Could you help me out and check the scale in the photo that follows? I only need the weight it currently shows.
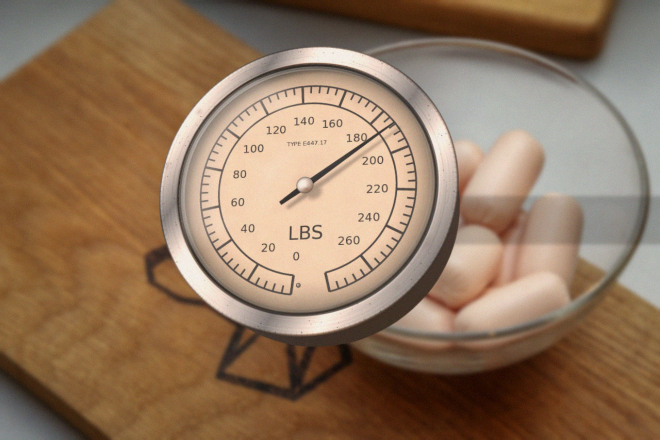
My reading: 188 lb
